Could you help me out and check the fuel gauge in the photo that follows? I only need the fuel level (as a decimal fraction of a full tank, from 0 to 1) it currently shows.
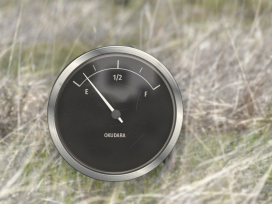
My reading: 0.125
